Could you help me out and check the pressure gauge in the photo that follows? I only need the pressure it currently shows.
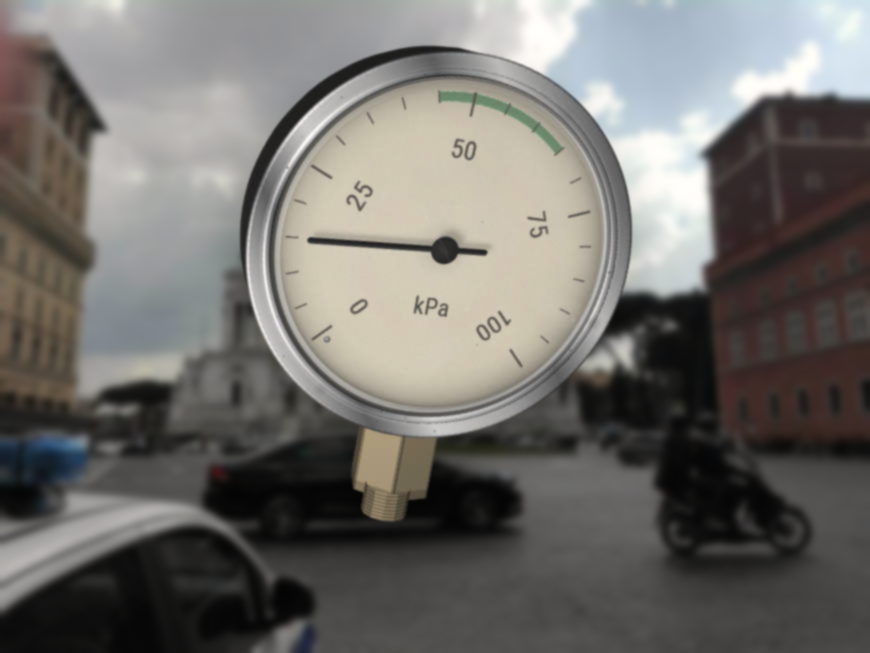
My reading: 15 kPa
